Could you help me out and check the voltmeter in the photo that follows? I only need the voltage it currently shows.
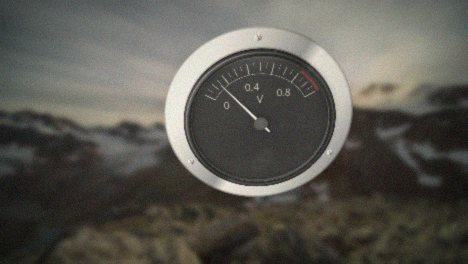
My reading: 0.15 V
